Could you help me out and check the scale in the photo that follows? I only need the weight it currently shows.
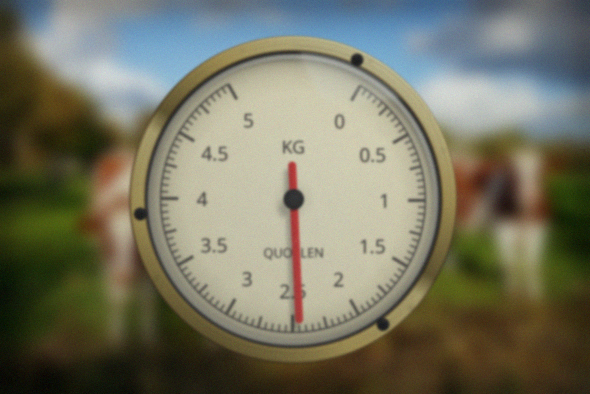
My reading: 2.45 kg
